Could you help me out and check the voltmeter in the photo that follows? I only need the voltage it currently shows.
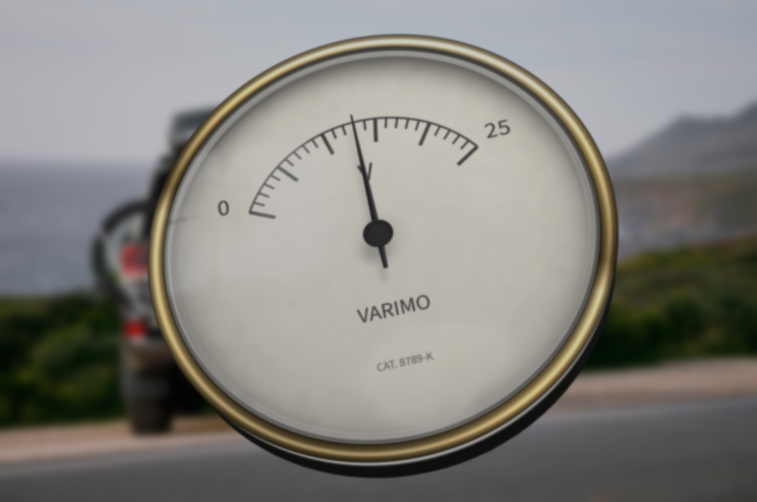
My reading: 13 V
